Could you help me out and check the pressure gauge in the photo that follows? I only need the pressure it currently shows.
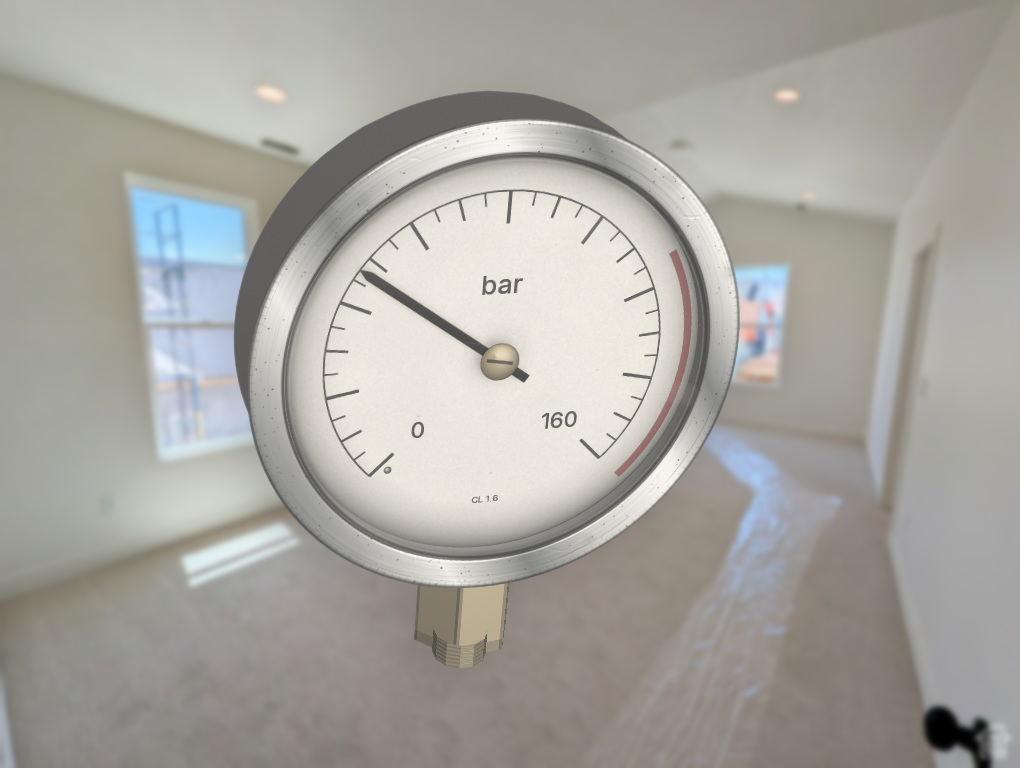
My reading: 47.5 bar
